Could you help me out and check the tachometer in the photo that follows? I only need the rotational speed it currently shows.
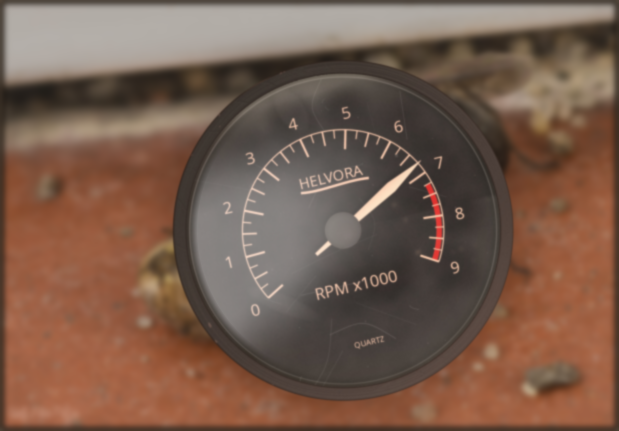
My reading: 6750 rpm
